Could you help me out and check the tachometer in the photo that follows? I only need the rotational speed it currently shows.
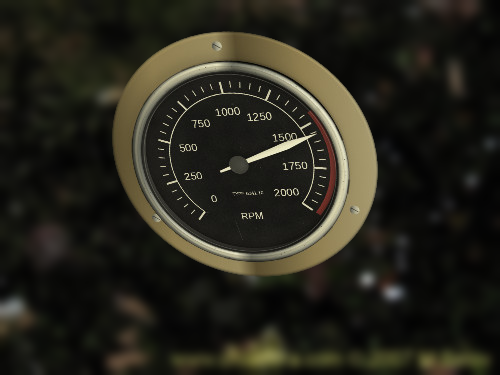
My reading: 1550 rpm
